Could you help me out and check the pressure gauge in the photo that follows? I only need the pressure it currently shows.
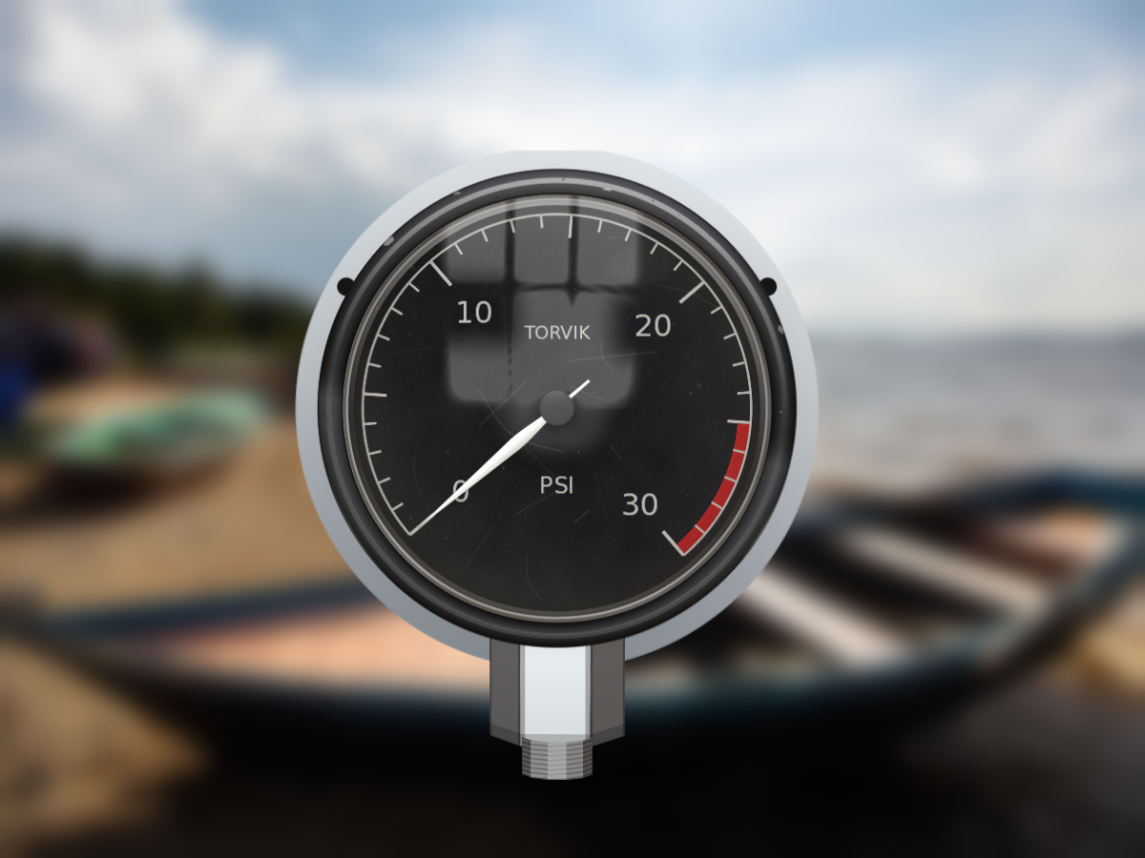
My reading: 0 psi
